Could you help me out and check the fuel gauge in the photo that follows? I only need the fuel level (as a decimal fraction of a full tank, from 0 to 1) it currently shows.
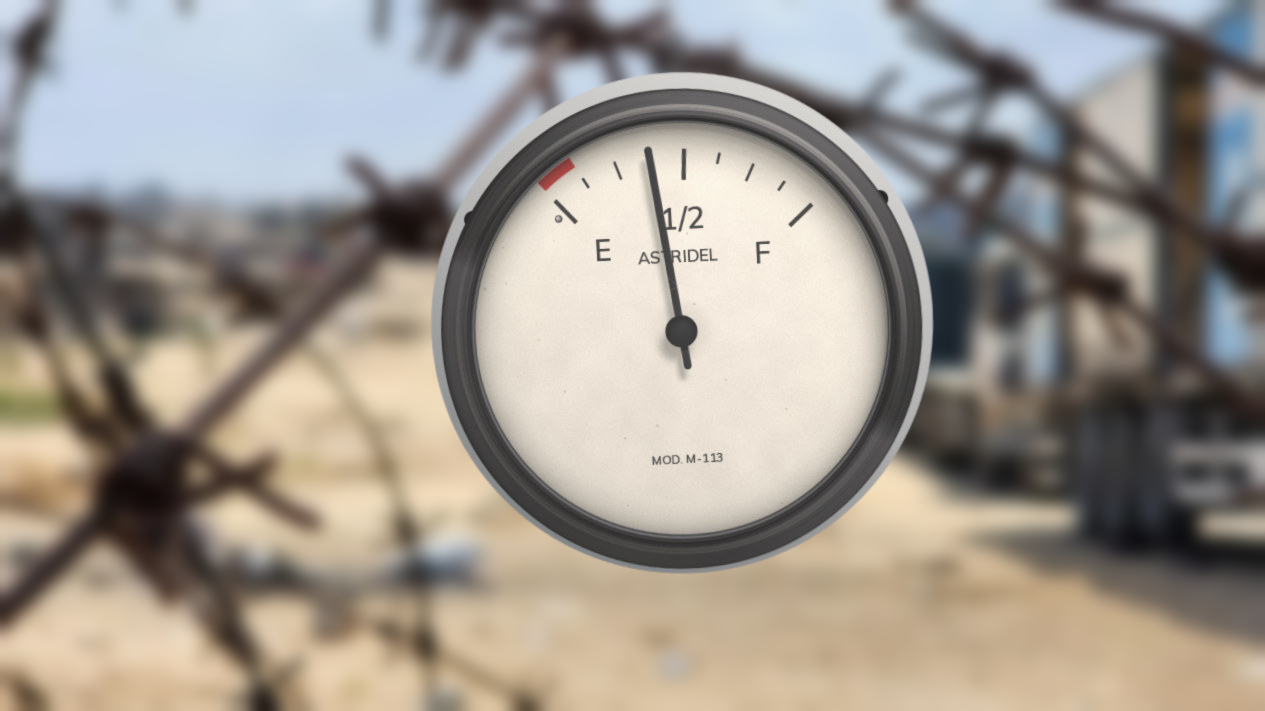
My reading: 0.375
